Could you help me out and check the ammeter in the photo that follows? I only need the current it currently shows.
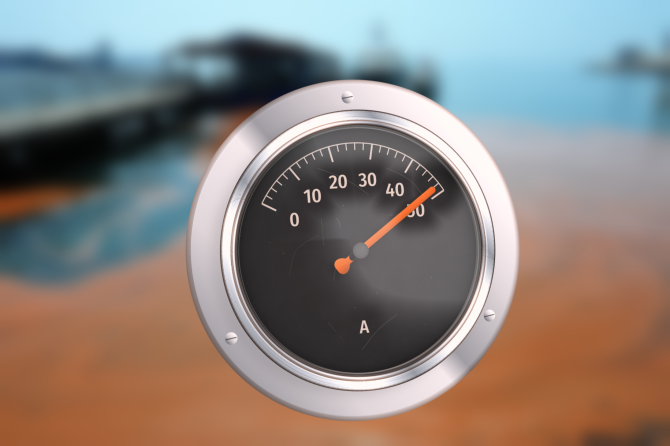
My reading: 48 A
